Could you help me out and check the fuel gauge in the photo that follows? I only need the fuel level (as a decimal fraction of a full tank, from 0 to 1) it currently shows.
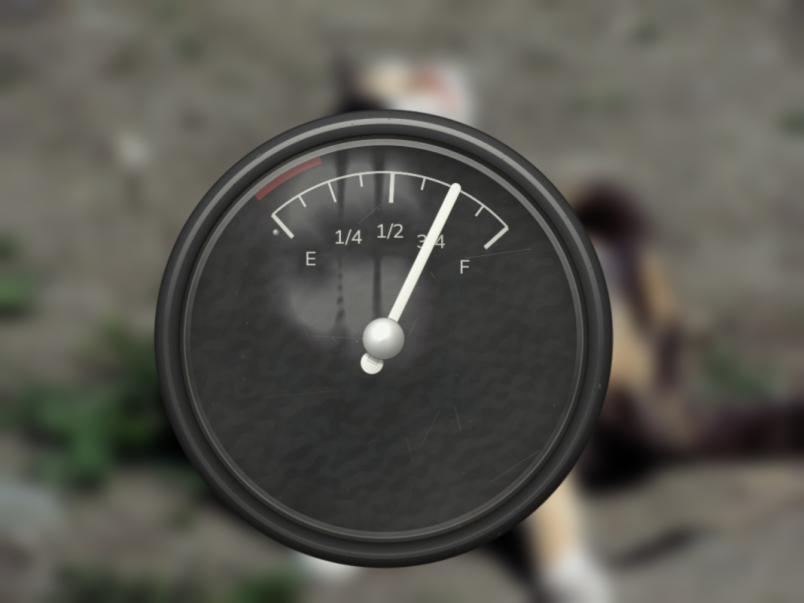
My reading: 0.75
